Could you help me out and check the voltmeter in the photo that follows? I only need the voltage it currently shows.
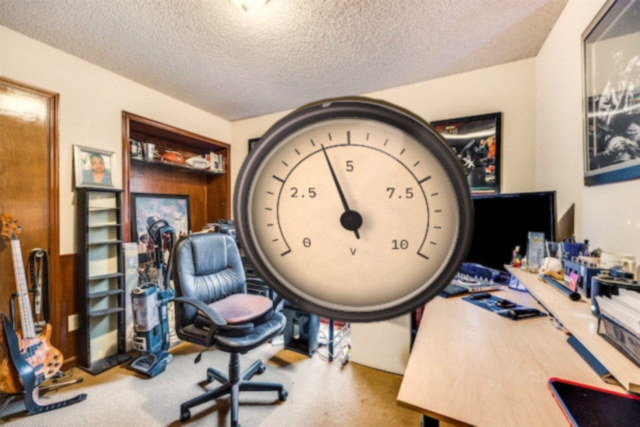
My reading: 4.25 V
